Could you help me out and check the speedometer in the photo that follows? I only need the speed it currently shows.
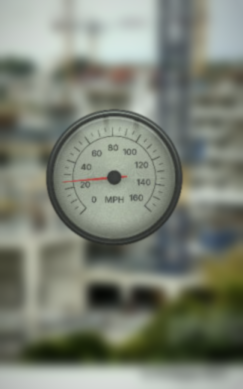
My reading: 25 mph
